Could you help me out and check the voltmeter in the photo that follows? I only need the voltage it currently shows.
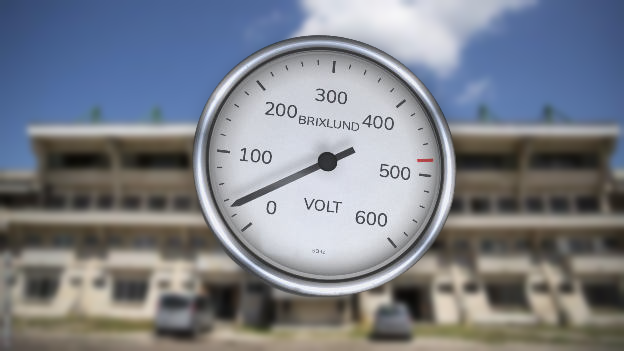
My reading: 30 V
